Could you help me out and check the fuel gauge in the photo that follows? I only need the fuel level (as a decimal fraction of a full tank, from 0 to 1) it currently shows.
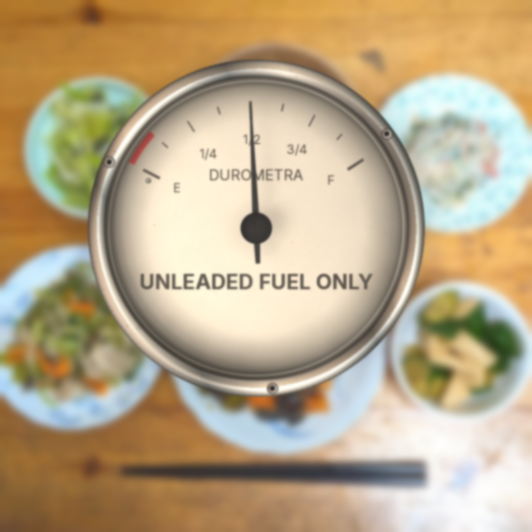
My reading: 0.5
